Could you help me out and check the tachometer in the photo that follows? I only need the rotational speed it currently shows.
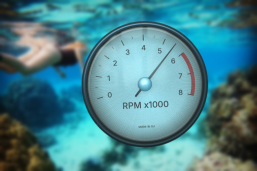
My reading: 5500 rpm
